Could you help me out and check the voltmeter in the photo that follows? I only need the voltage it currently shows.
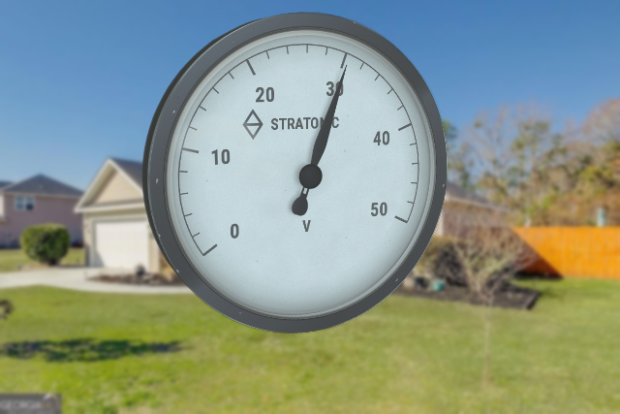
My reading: 30 V
